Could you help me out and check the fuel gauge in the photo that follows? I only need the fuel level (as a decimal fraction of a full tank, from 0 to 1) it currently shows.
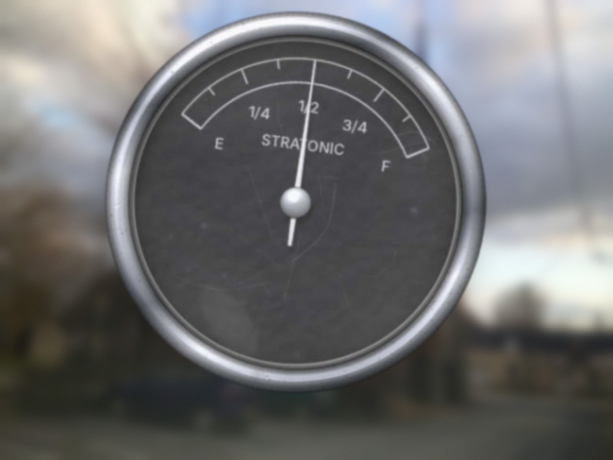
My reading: 0.5
